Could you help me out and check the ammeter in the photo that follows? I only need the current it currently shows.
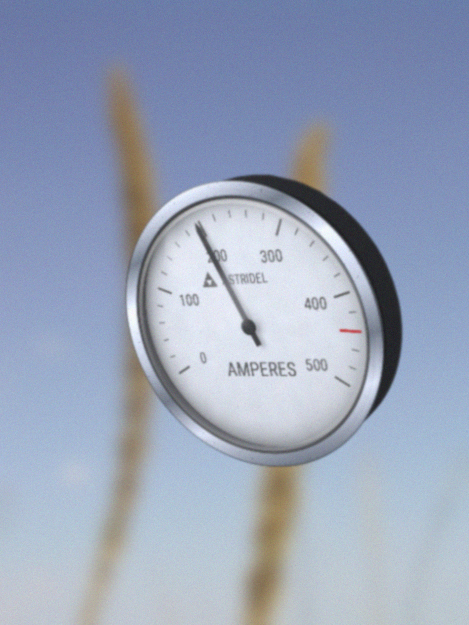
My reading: 200 A
